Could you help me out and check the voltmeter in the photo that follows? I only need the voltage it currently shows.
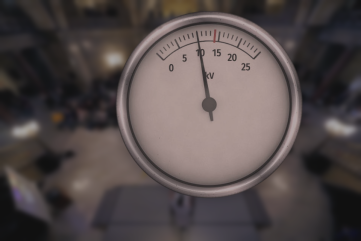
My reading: 10 kV
